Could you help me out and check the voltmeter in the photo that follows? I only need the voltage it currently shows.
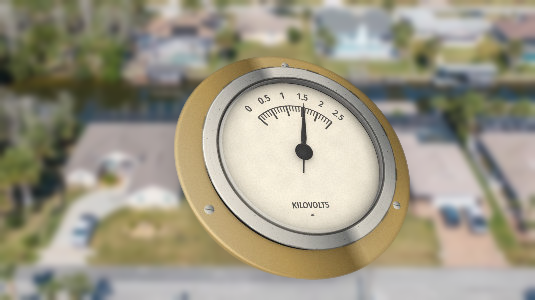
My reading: 1.5 kV
